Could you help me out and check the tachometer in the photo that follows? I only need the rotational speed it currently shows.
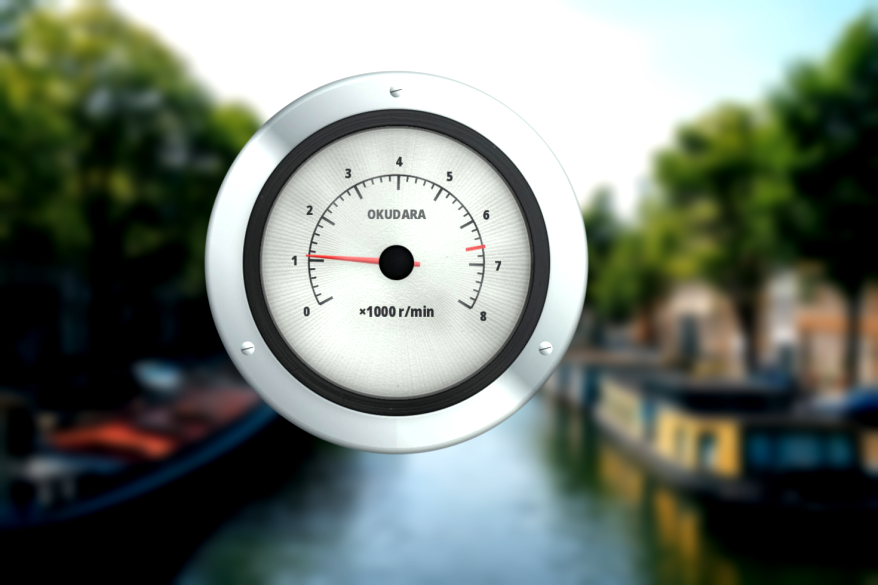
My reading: 1100 rpm
